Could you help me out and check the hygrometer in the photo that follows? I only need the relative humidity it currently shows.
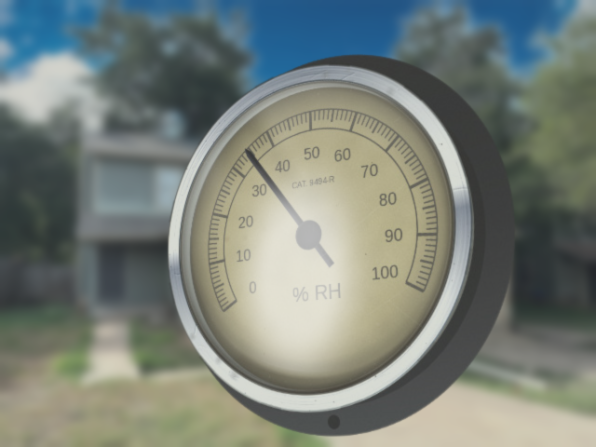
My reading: 35 %
